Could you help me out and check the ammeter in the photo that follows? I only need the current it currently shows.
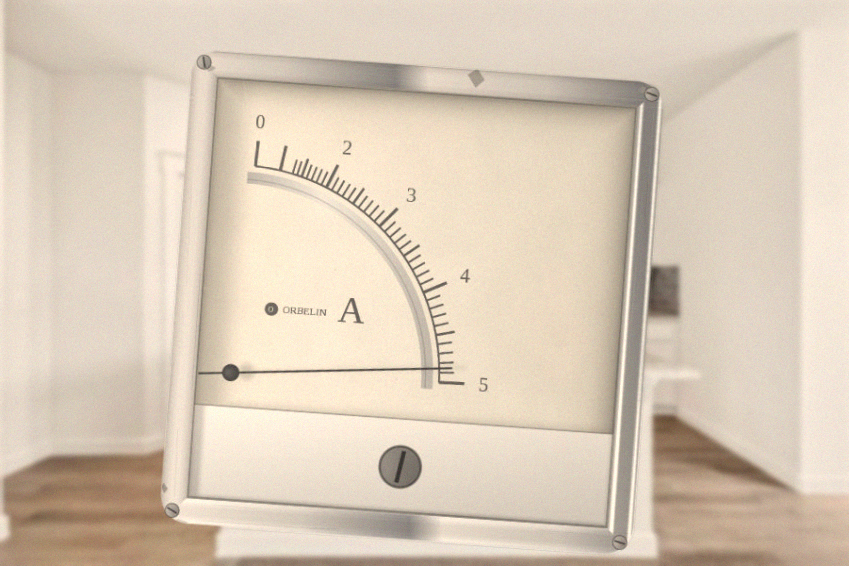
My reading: 4.85 A
